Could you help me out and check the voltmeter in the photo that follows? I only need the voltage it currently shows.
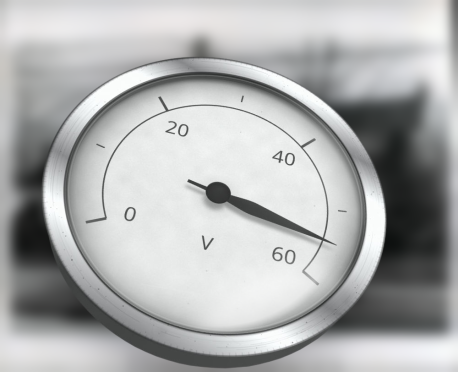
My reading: 55 V
